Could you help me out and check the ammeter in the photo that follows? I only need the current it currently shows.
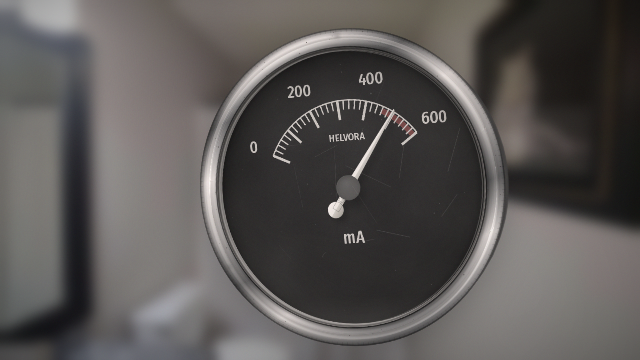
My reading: 500 mA
